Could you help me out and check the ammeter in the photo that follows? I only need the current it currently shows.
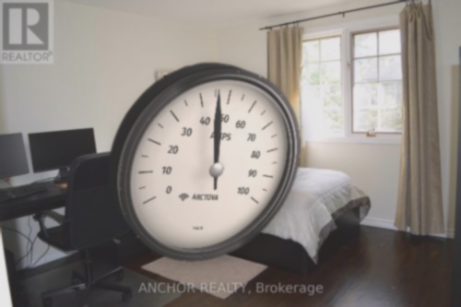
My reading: 45 A
